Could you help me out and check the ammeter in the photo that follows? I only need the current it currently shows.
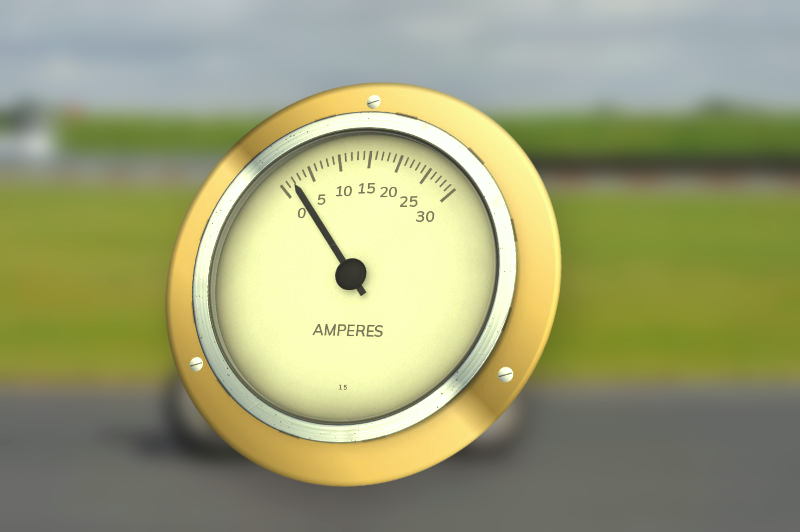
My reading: 2 A
